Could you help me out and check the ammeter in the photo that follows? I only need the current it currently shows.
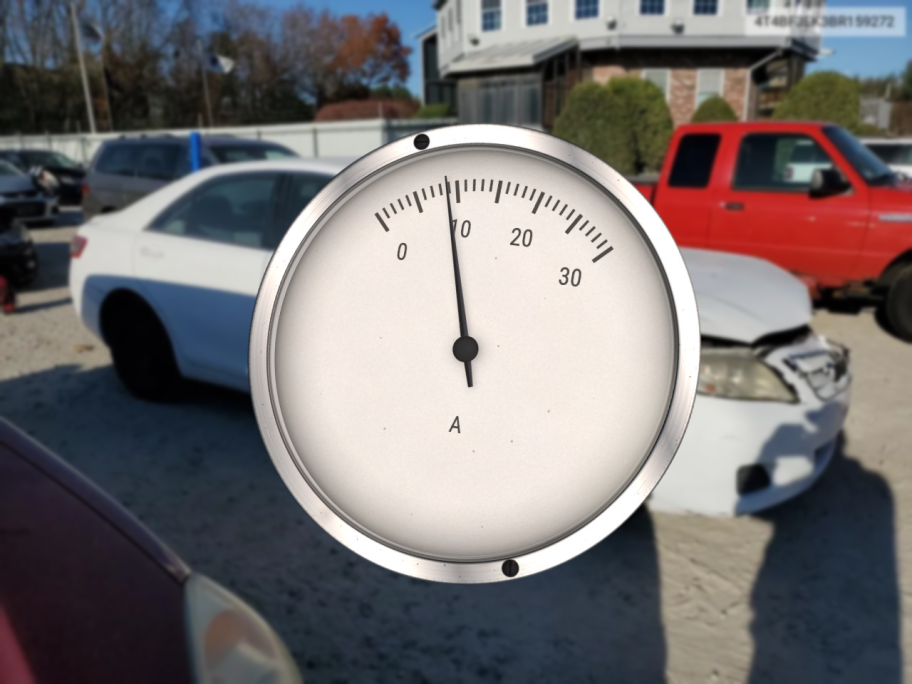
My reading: 9 A
